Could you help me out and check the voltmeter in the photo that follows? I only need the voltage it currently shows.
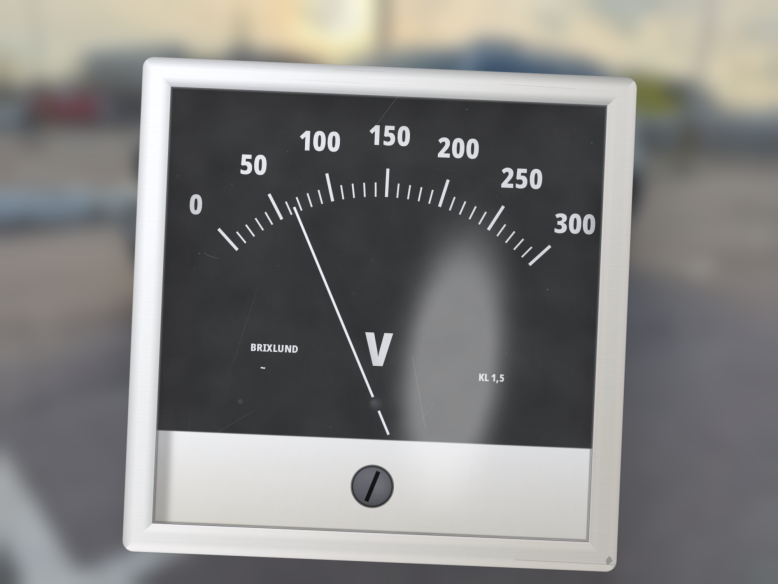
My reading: 65 V
